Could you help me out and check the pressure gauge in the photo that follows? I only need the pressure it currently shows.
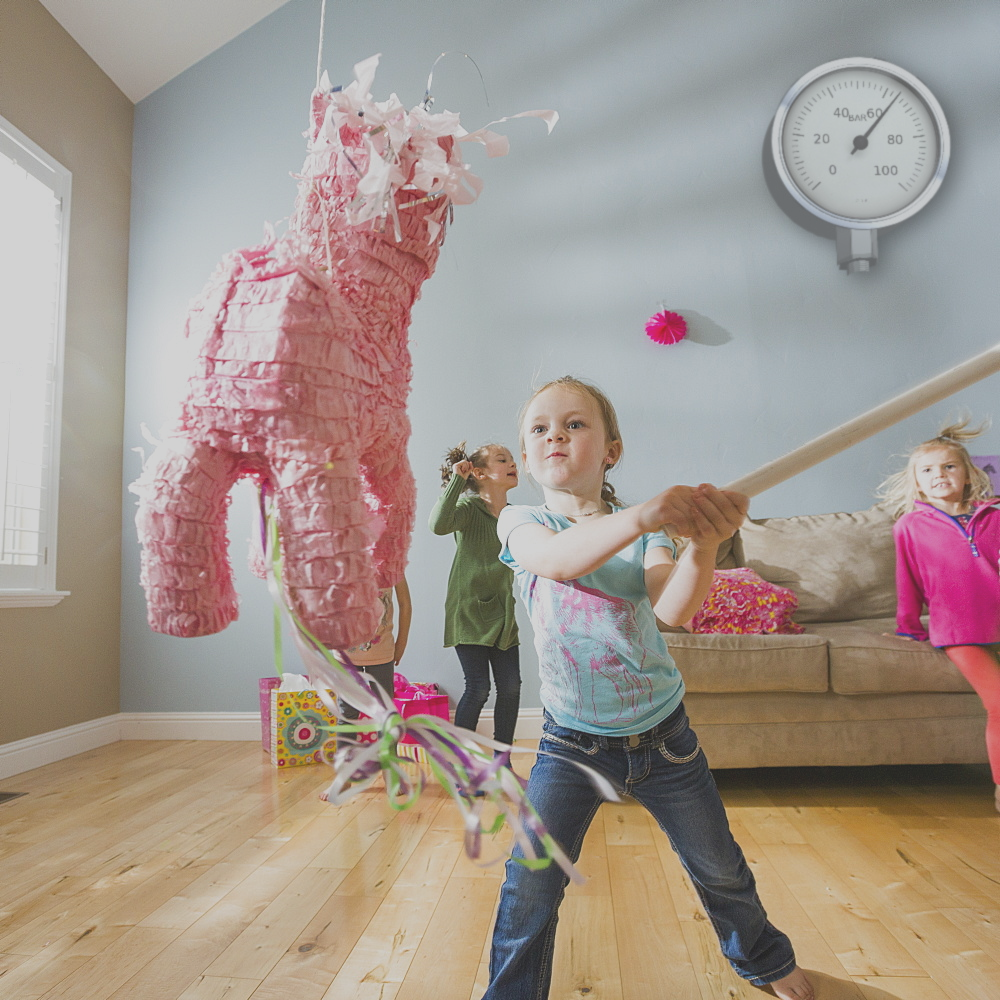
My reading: 64 bar
